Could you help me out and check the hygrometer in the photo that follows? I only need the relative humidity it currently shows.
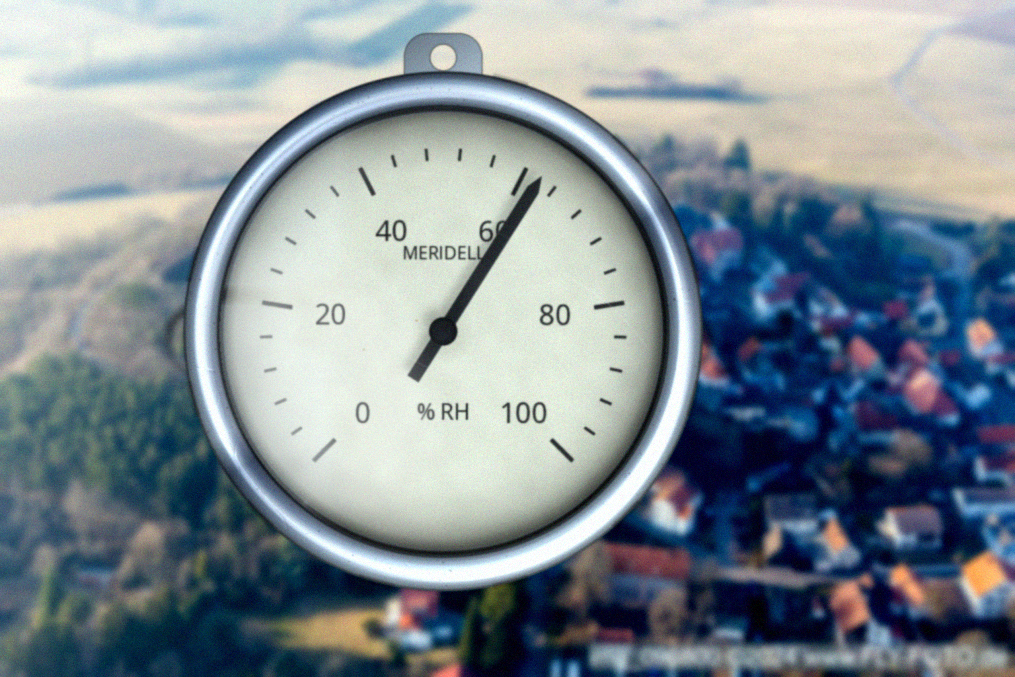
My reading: 62 %
